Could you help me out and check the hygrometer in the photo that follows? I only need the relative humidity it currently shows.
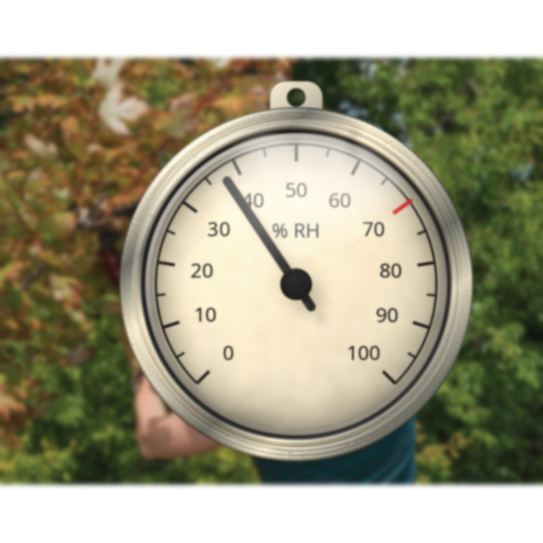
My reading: 37.5 %
